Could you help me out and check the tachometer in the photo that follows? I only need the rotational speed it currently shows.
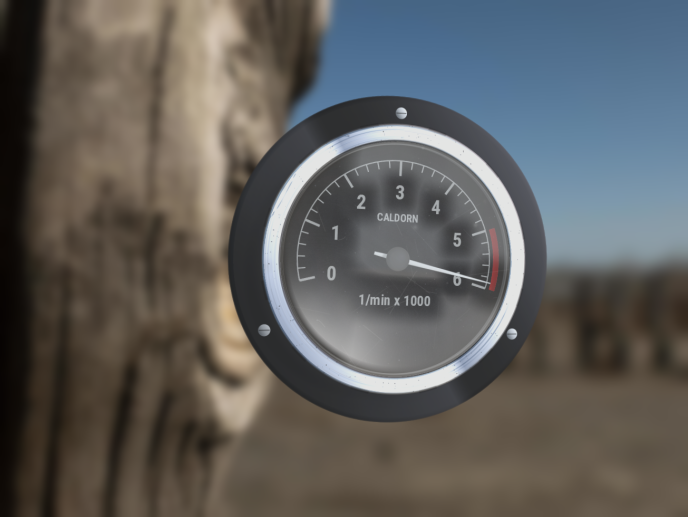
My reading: 5900 rpm
